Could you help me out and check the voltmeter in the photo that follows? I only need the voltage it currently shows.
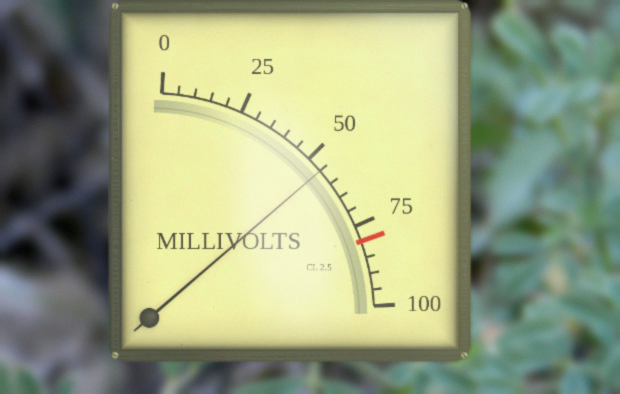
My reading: 55 mV
